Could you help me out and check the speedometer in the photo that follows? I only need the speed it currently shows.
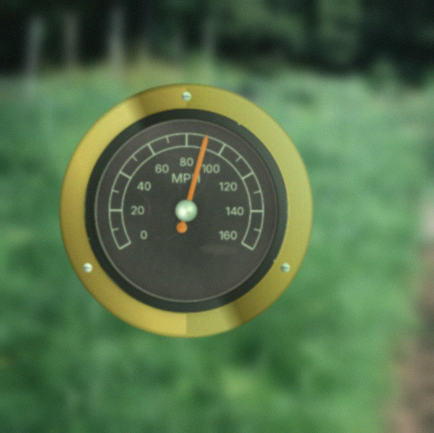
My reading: 90 mph
